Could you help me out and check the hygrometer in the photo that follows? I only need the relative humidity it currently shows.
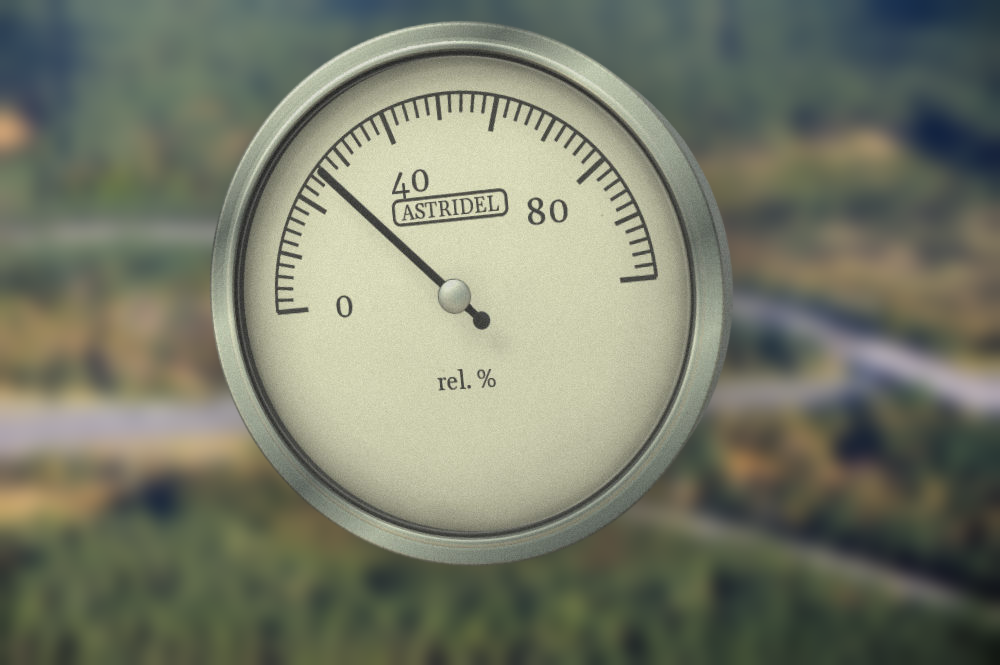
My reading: 26 %
